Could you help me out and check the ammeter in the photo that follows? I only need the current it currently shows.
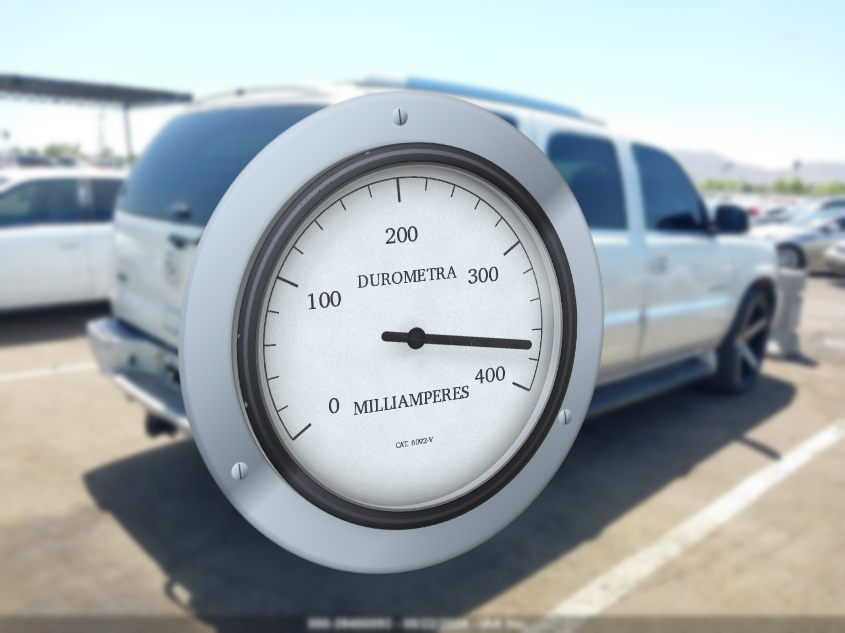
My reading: 370 mA
